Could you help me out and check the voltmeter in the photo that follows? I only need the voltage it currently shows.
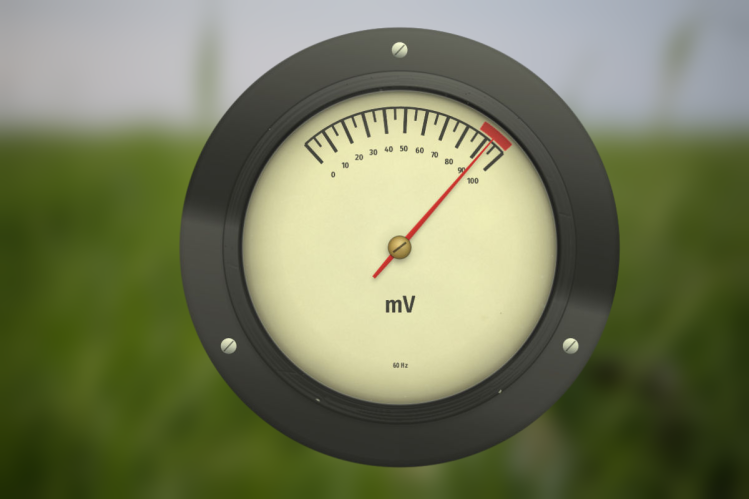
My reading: 92.5 mV
